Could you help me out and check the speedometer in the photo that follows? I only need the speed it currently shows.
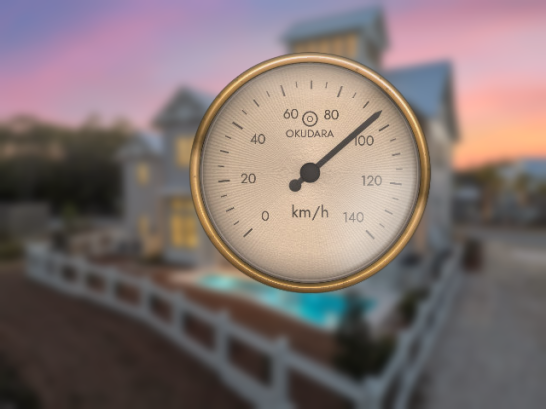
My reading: 95 km/h
